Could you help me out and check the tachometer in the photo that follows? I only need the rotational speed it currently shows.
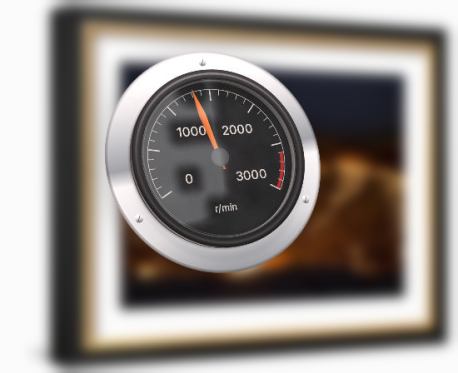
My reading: 1300 rpm
